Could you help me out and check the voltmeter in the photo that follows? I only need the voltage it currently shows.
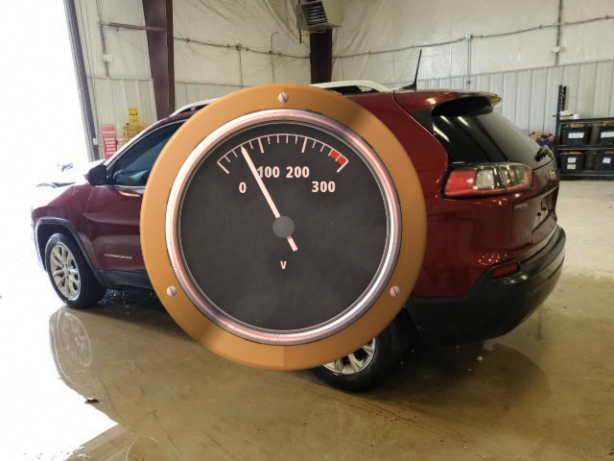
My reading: 60 V
